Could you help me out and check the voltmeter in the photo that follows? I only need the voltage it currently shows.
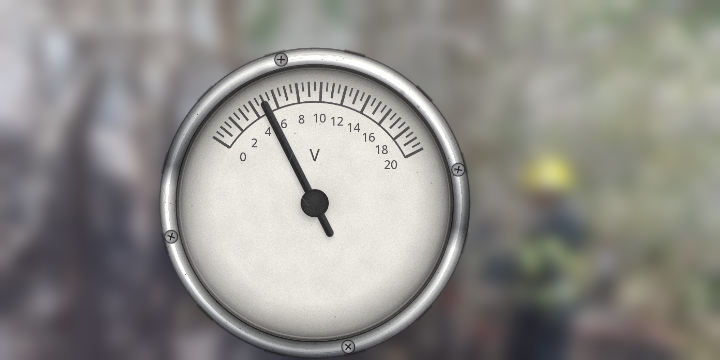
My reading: 5 V
